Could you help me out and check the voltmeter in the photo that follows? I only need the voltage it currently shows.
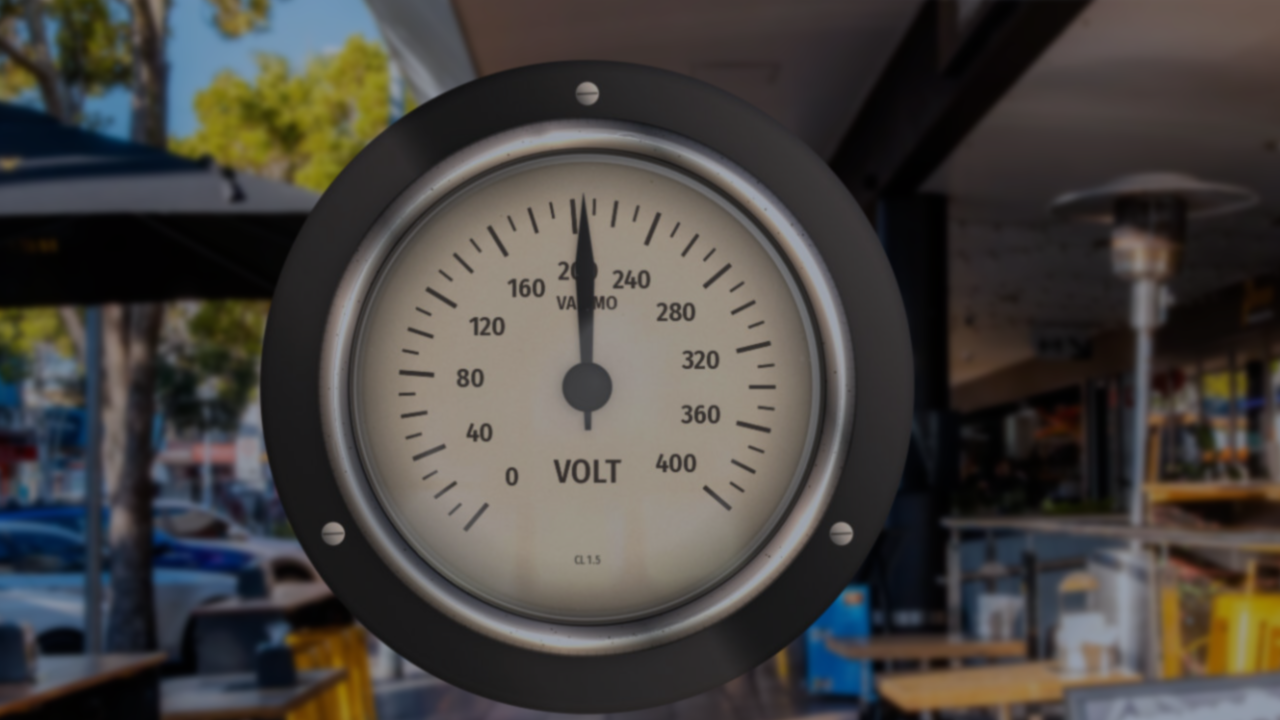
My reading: 205 V
